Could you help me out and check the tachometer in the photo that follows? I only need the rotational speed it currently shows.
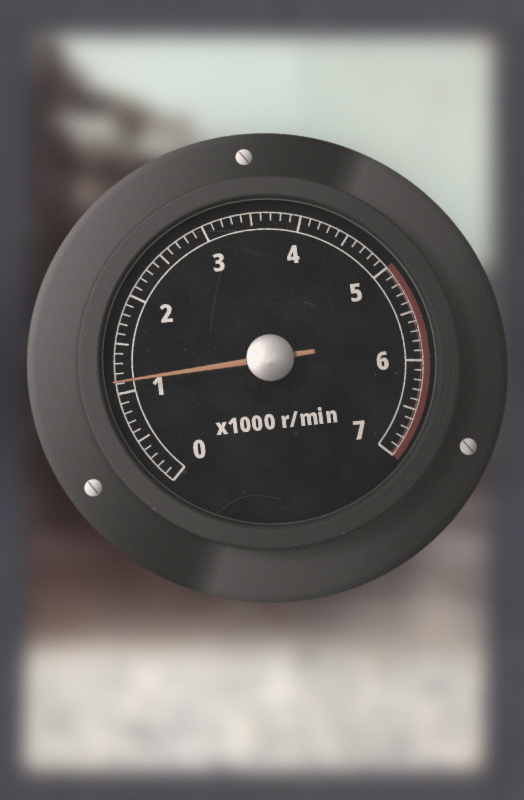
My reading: 1100 rpm
